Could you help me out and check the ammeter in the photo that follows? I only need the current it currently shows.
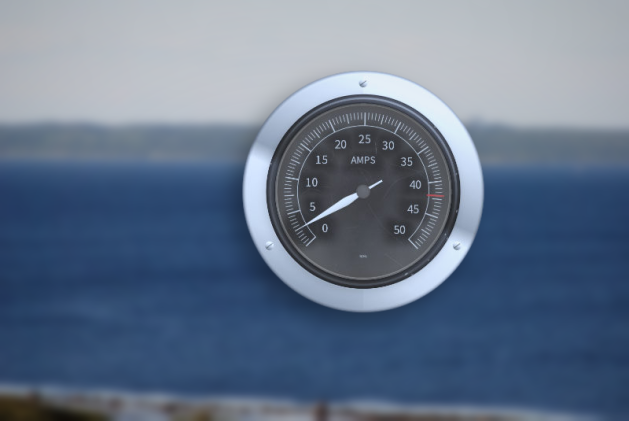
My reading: 2.5 A
